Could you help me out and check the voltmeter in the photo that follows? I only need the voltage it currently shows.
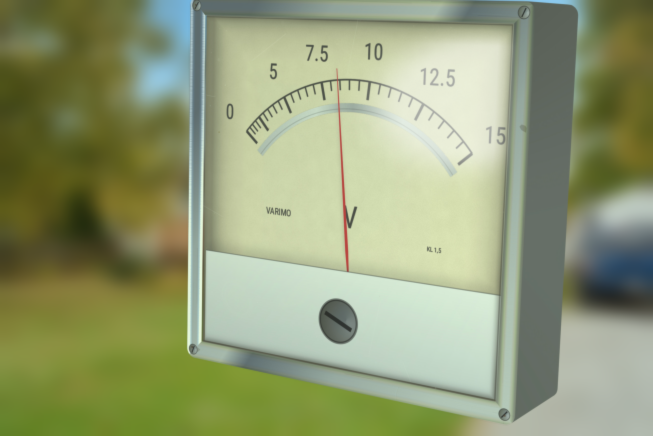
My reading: 8.5 V
